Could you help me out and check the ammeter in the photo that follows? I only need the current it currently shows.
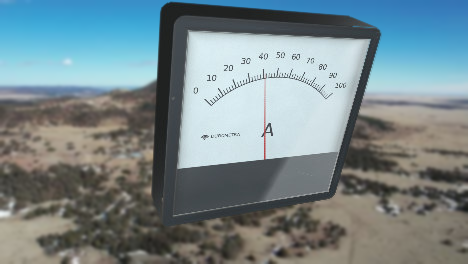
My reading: 40 A
